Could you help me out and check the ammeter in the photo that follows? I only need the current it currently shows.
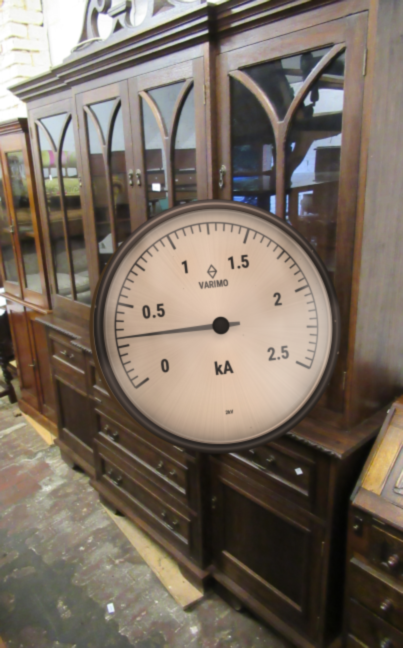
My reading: 0.3 kA
